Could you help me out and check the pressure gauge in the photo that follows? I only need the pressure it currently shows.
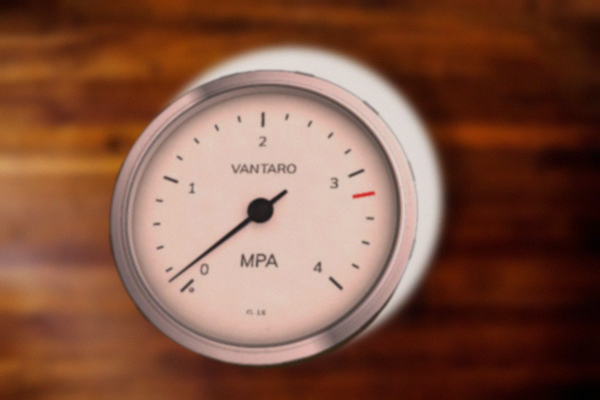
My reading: 0.1 MPa
